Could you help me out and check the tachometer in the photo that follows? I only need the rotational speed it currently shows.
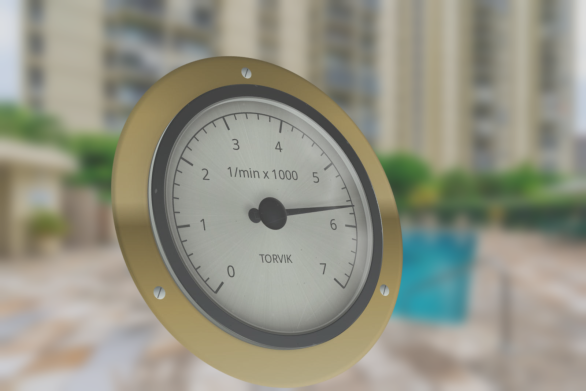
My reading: 5700 rpm
